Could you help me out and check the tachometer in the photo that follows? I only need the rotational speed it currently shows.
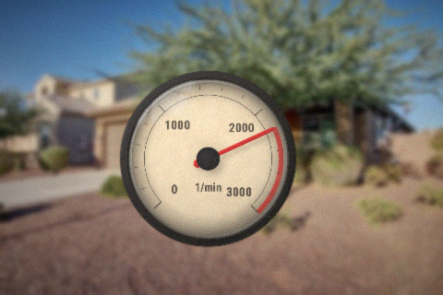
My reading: 2200 rpm
